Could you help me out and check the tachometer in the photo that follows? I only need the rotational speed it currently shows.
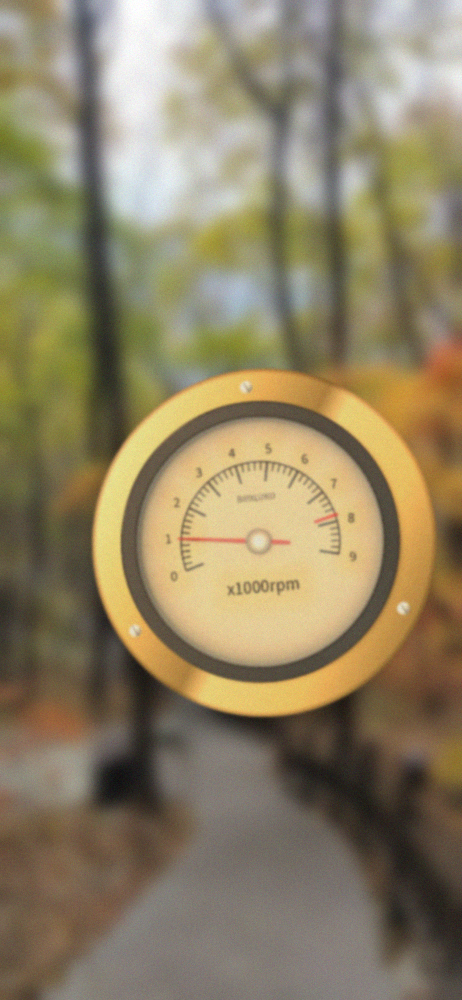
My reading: 1000 rpm
